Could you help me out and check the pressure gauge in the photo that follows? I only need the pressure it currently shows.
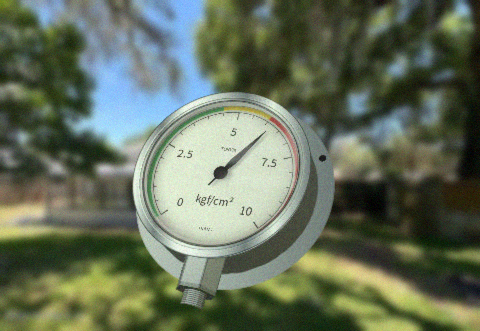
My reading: 6.25 kg/cm²
